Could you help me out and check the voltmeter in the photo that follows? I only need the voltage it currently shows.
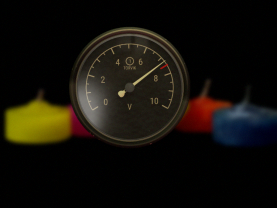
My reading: 7.25 V
